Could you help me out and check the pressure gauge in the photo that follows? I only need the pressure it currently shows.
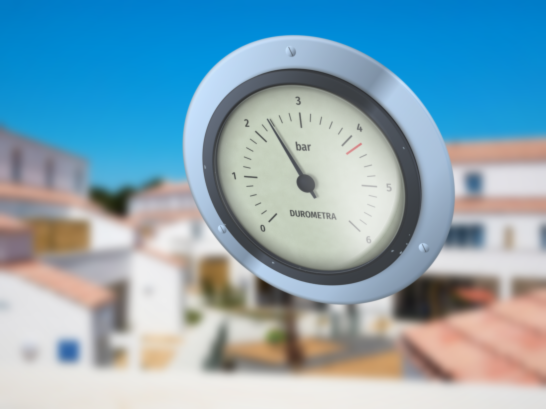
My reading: 2.4 bar
